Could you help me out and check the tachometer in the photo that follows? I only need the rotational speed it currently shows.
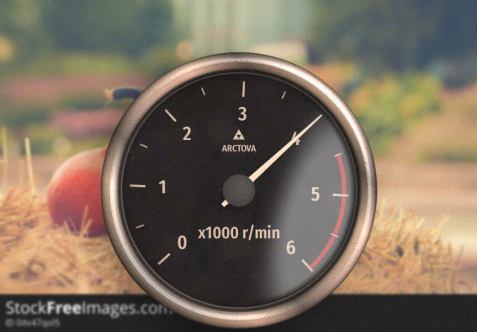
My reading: 4000 rpm
